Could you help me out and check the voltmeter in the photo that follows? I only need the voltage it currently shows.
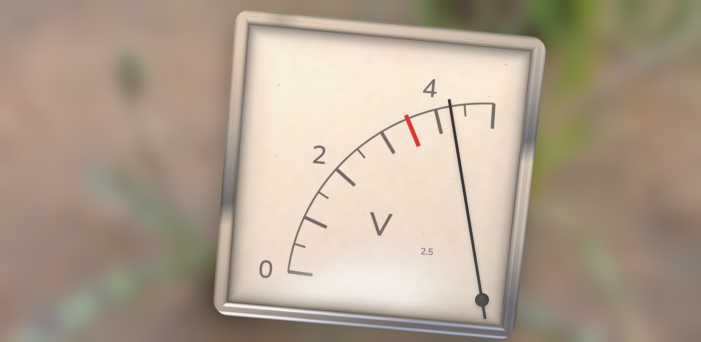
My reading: 4.25 V
